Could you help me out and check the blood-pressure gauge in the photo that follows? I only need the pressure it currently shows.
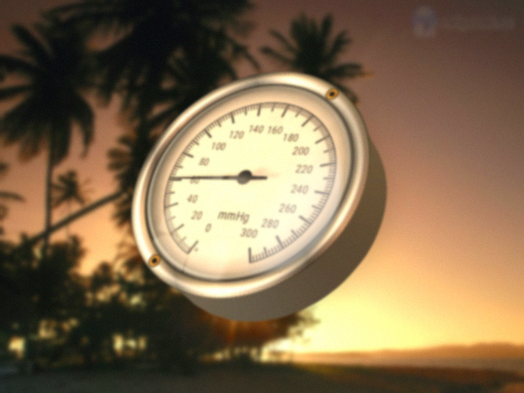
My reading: 60 mmHg
